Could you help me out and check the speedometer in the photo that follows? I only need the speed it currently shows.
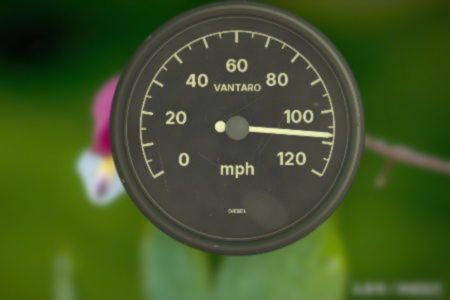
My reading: 107.5 mph
